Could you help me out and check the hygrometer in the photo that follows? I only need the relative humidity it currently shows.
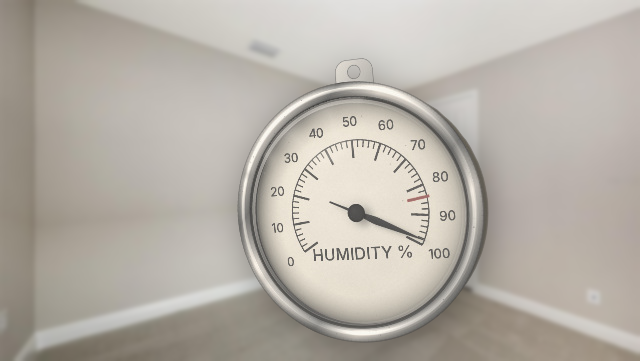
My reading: 98 %
